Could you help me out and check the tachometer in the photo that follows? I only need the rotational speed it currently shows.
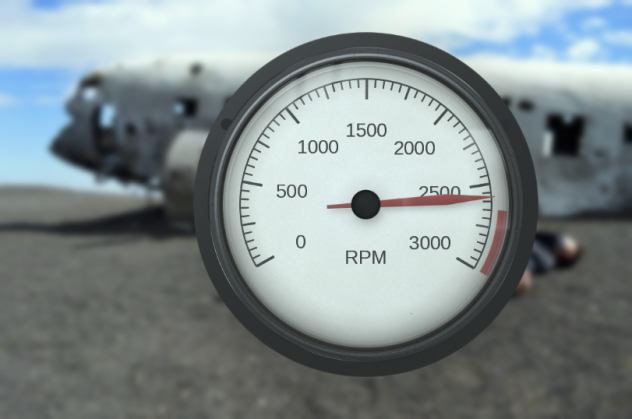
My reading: 2575 rpm
